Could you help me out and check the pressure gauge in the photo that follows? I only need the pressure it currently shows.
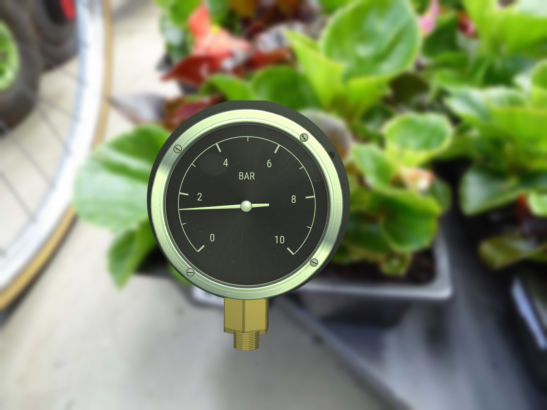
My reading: 1.5 bar
